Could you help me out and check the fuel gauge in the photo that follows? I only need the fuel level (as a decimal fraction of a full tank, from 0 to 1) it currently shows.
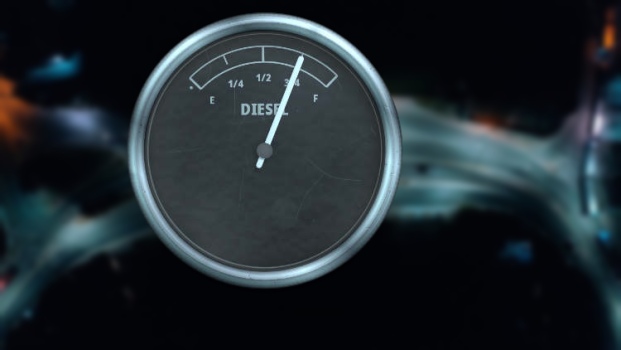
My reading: 0.75
